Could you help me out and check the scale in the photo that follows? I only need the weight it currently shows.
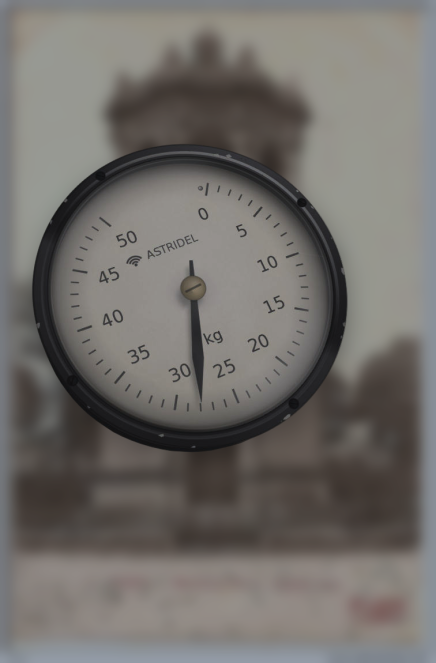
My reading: 28 kg
